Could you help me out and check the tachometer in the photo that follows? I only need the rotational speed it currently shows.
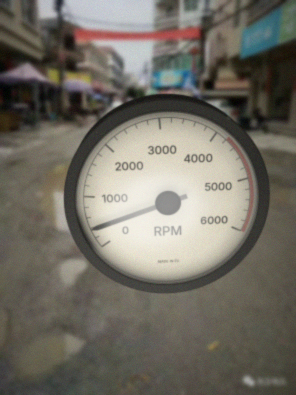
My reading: 400 rpm
